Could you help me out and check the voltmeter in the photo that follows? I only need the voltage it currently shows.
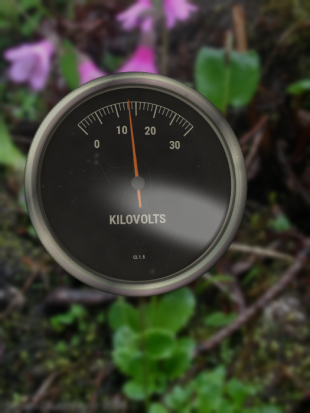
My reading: 13 kV
